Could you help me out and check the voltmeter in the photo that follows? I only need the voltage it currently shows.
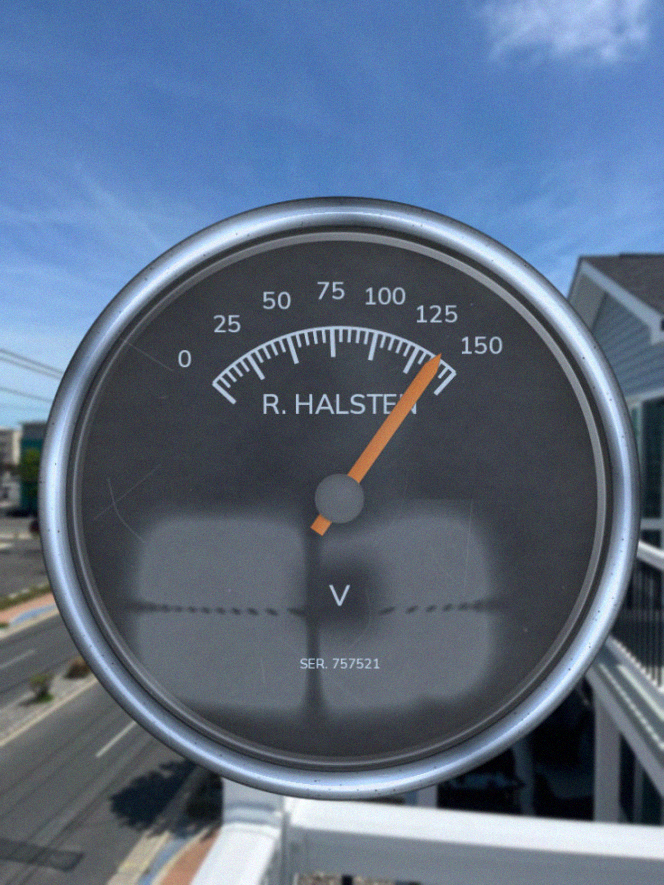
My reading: 137.5 V
